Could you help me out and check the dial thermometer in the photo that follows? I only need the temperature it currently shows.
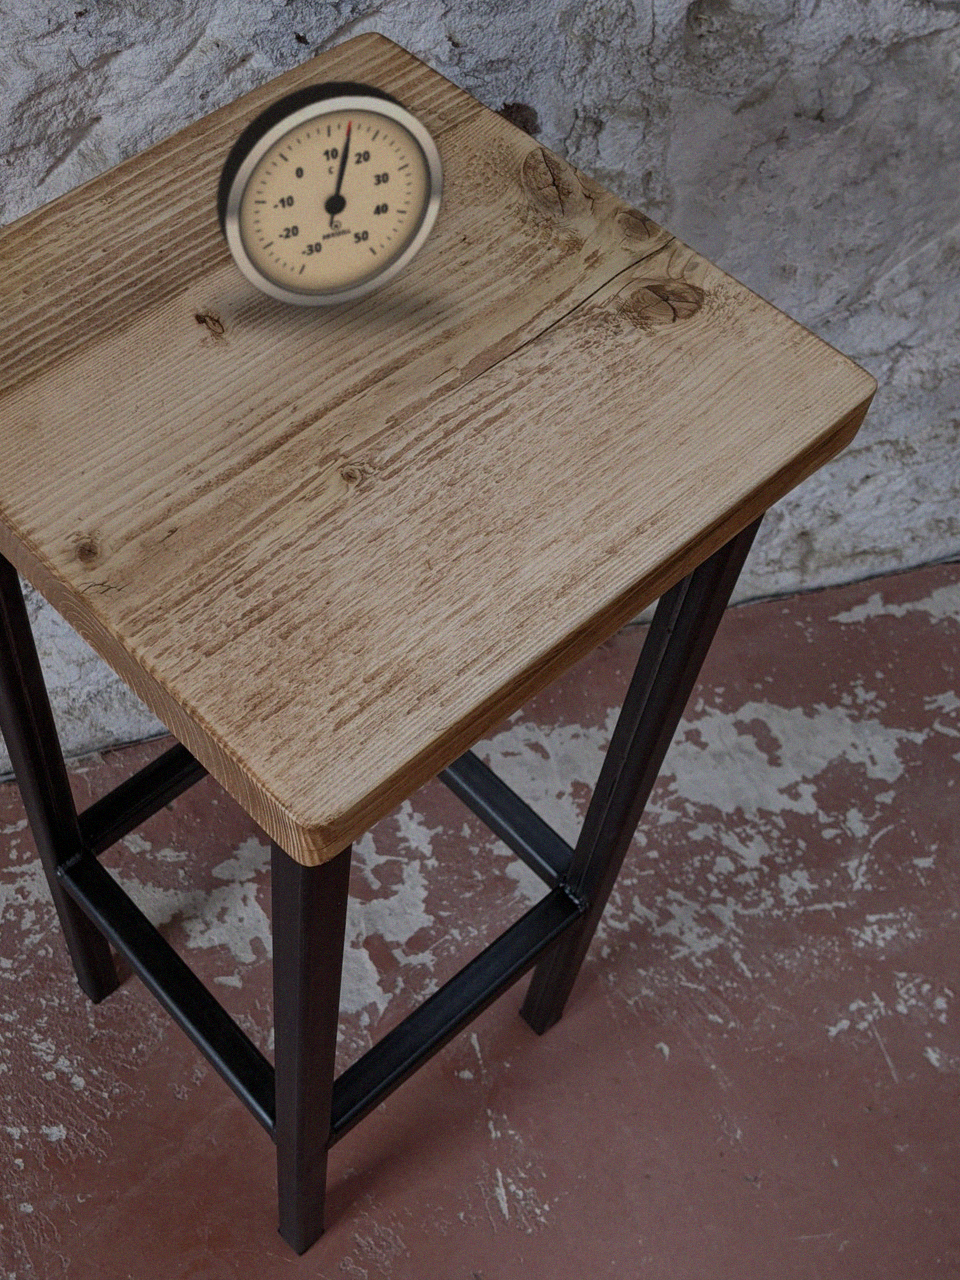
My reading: 14 °C
